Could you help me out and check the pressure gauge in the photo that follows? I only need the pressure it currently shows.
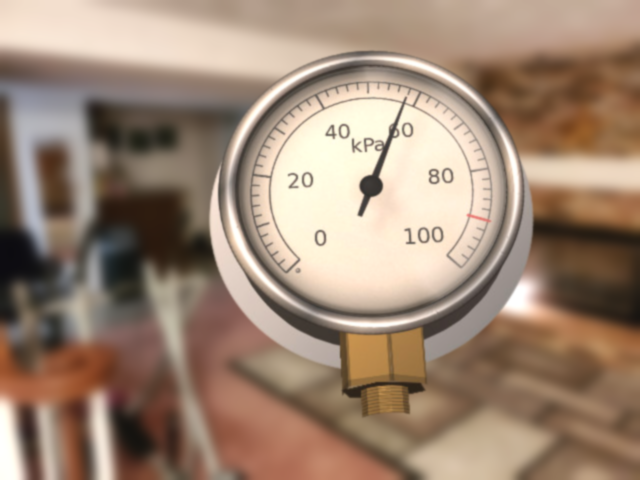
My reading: 58 kPa
